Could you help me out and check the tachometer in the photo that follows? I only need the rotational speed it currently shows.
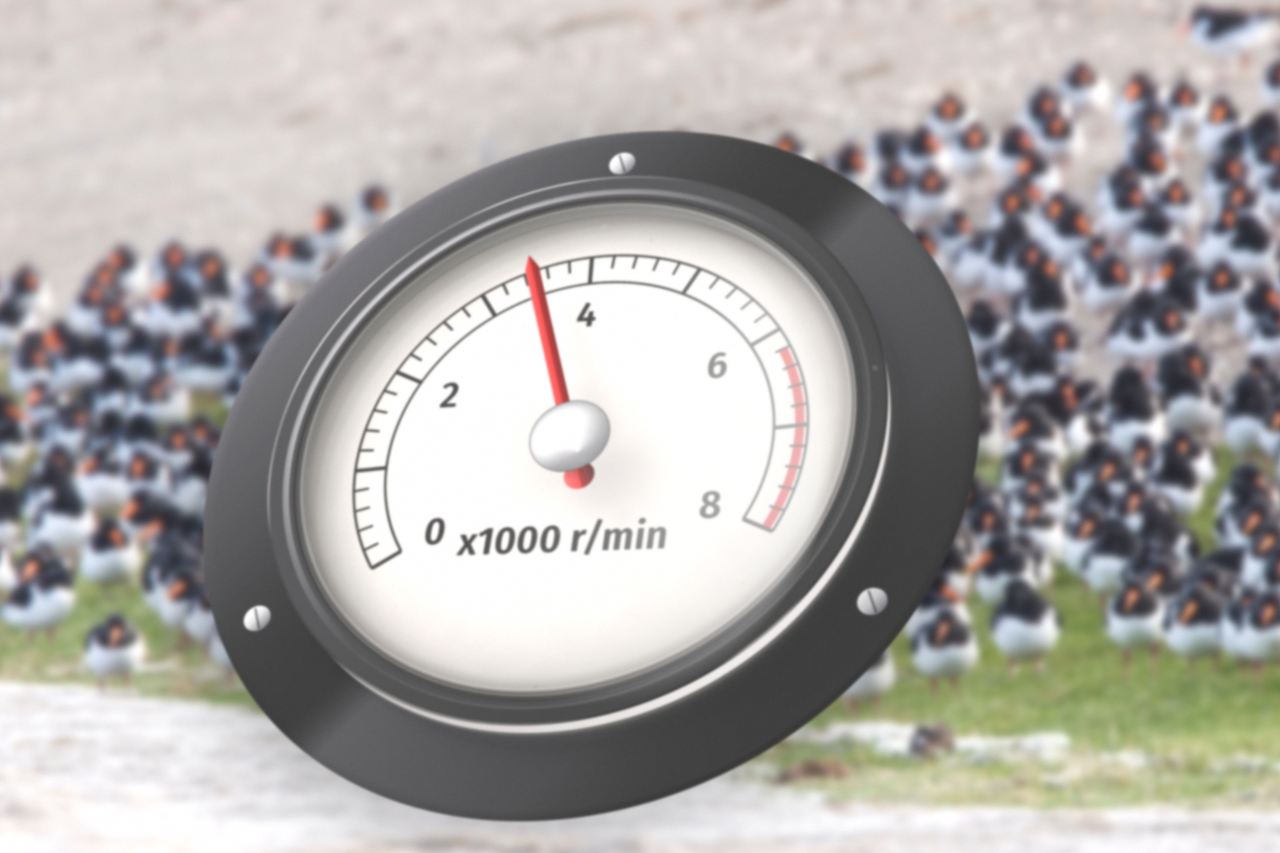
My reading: 3500 rpm
